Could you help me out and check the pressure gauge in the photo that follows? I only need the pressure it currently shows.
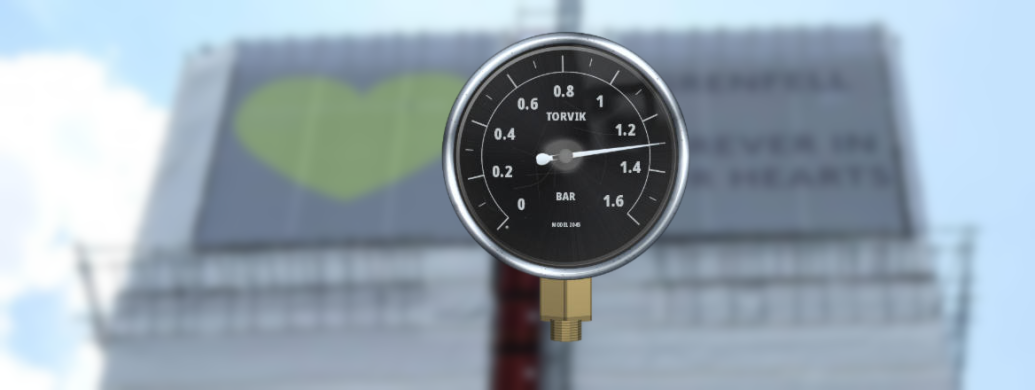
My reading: 1.3 bar
